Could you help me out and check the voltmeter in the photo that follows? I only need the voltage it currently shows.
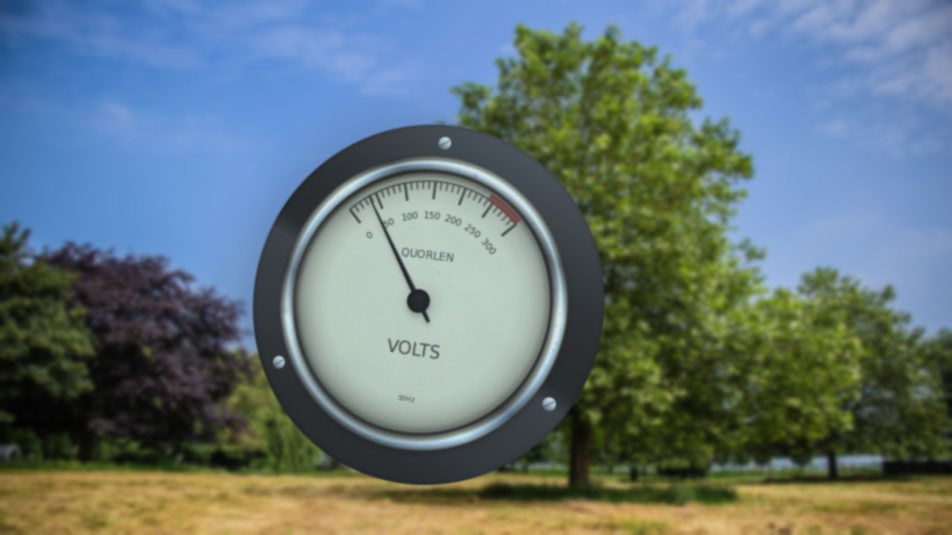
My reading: 40 V
